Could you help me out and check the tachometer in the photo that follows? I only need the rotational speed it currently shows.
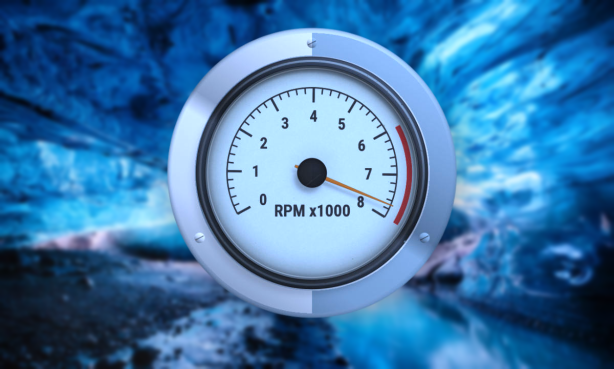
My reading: 7700 rpm
